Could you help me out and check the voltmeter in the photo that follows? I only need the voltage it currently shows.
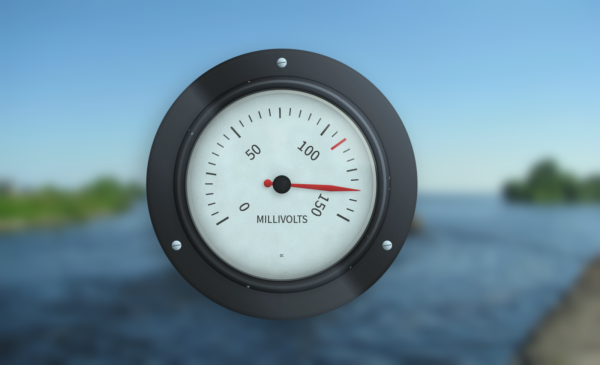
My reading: 135 mV
